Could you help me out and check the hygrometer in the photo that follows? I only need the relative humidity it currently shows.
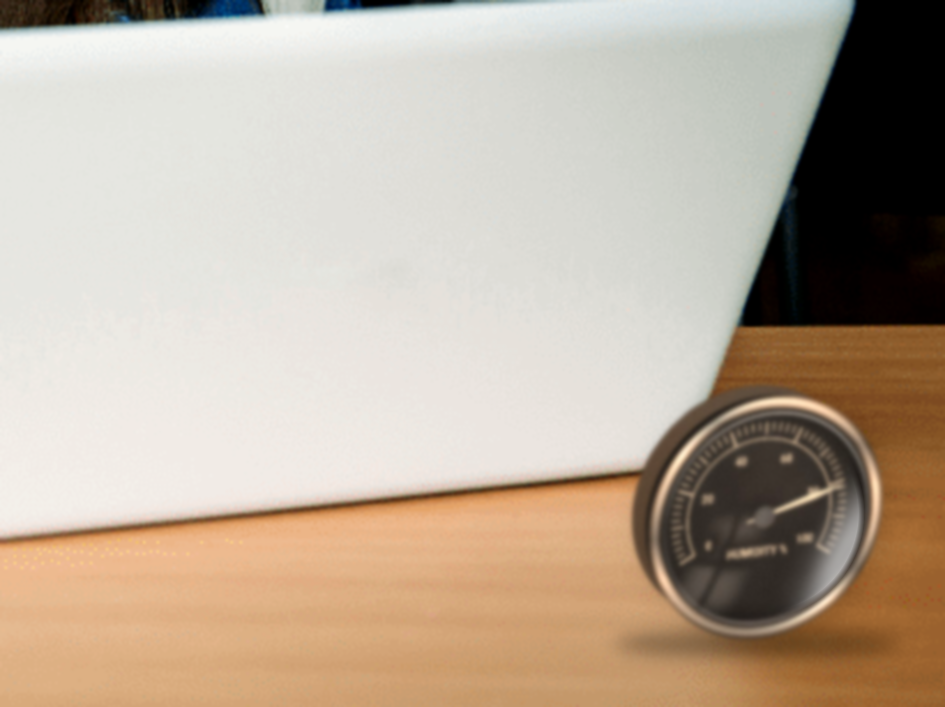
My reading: 80 %
